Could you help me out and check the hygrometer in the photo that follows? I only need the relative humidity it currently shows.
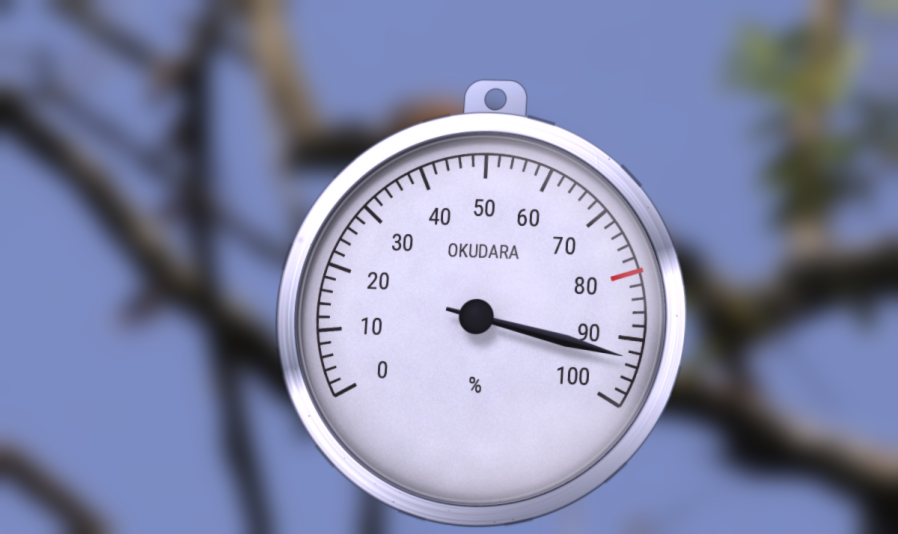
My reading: 93 %
